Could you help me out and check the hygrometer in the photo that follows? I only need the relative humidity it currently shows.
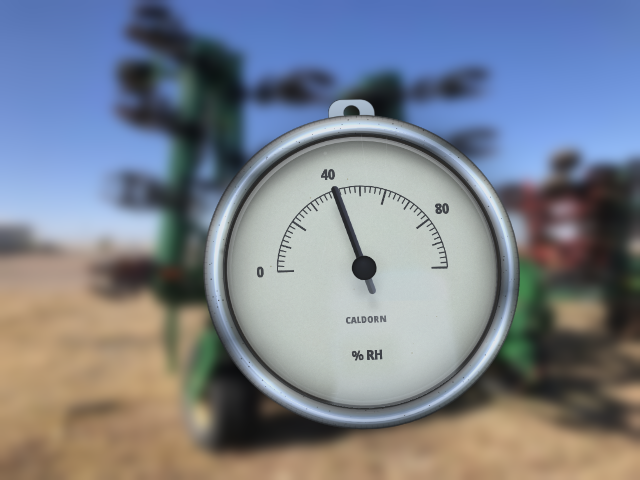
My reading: 40 %
